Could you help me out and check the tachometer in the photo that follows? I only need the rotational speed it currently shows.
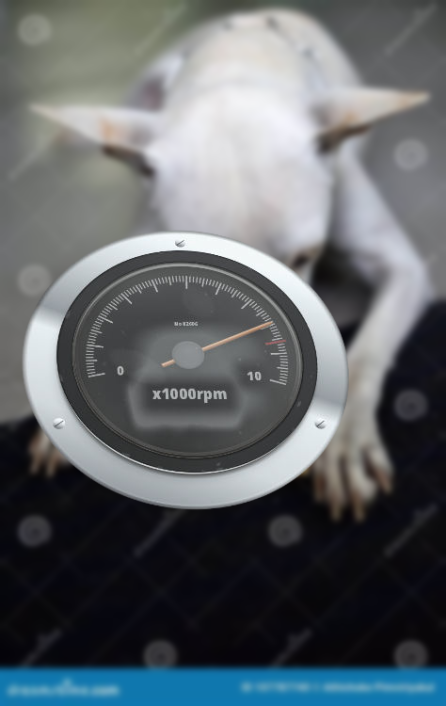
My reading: 8000 rpm
